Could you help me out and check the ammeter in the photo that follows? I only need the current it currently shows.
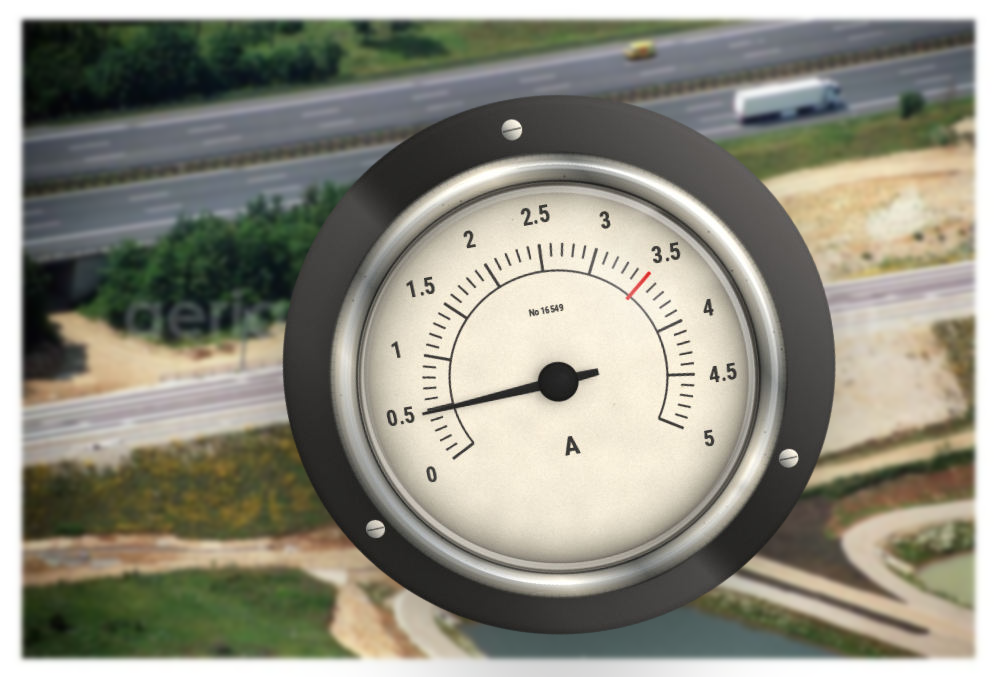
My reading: 0.5 A
